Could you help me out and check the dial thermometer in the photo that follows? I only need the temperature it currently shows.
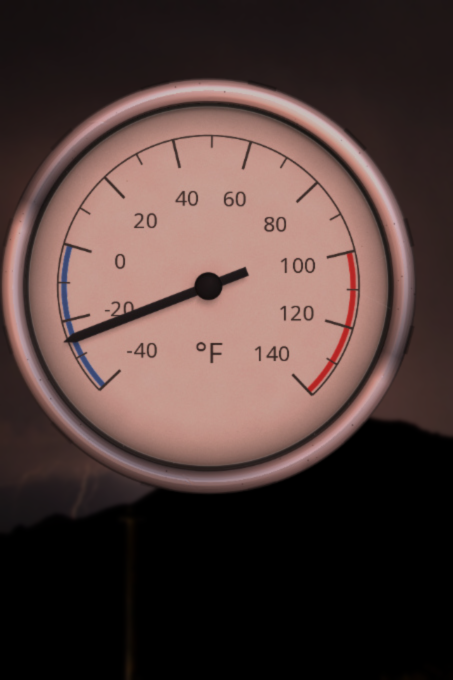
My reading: -25 °F
